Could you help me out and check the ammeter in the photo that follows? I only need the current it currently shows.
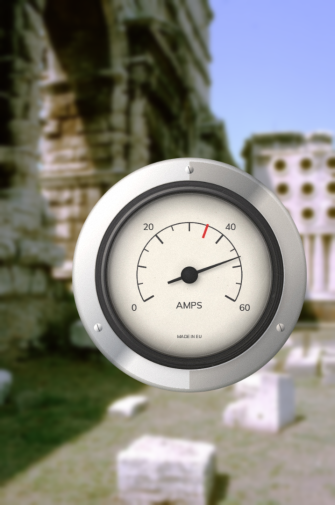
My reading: 47.5 A
